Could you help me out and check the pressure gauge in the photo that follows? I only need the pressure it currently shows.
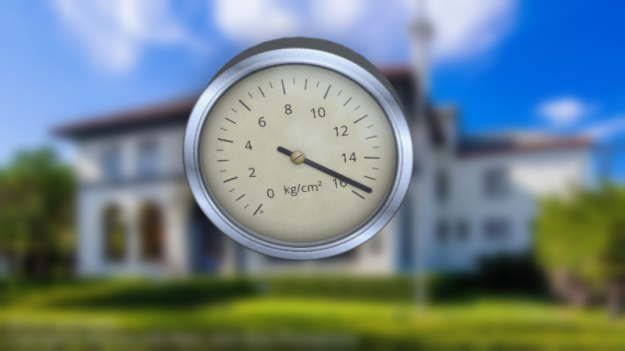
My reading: 15.5 kg/cm²
